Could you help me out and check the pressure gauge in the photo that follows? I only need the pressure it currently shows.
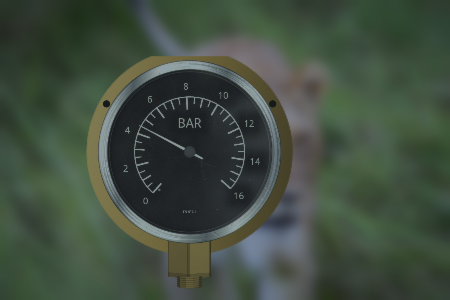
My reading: 4.5 bar
